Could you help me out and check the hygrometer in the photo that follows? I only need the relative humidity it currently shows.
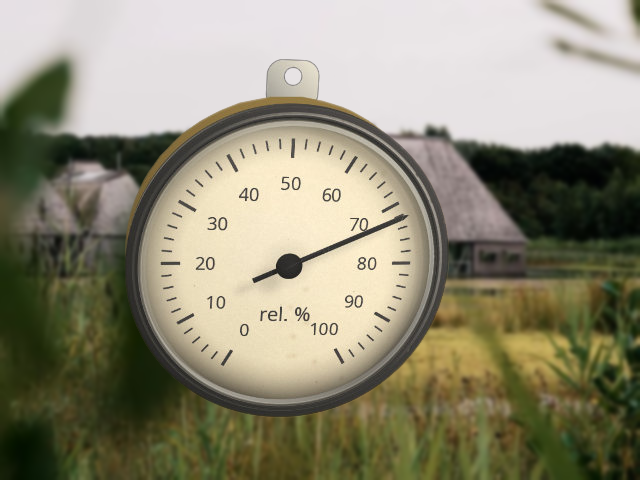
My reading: 72 %
